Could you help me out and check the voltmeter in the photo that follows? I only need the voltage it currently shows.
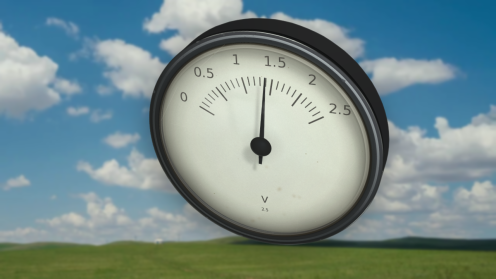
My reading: 1.4 V
